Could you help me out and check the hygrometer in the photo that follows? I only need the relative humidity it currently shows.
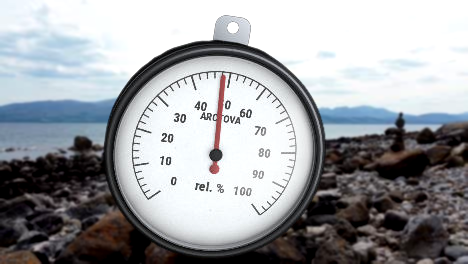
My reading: 48 %
